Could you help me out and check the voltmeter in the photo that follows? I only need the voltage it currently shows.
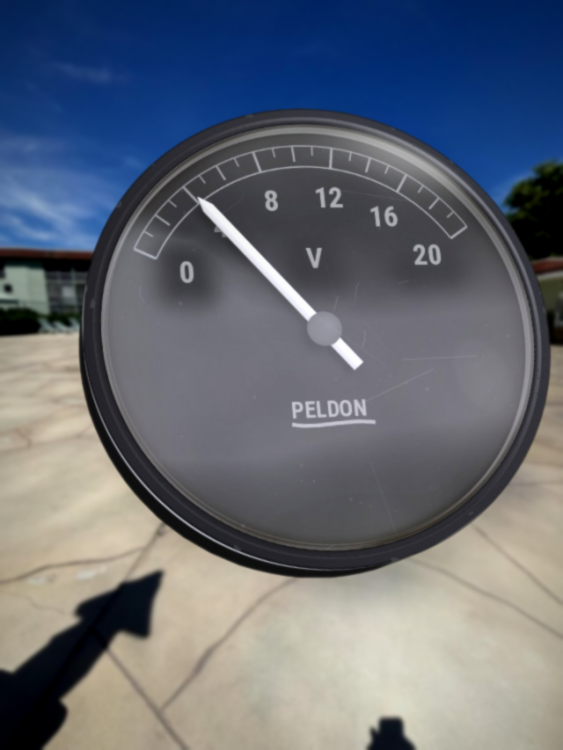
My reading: 4 V
